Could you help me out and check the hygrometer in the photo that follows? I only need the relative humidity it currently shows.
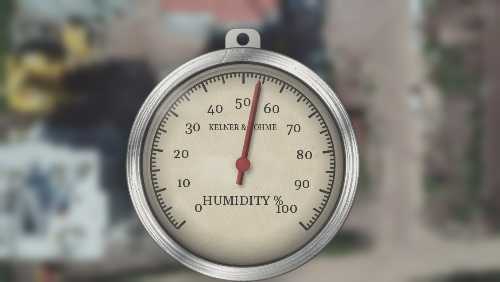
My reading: 54 %
